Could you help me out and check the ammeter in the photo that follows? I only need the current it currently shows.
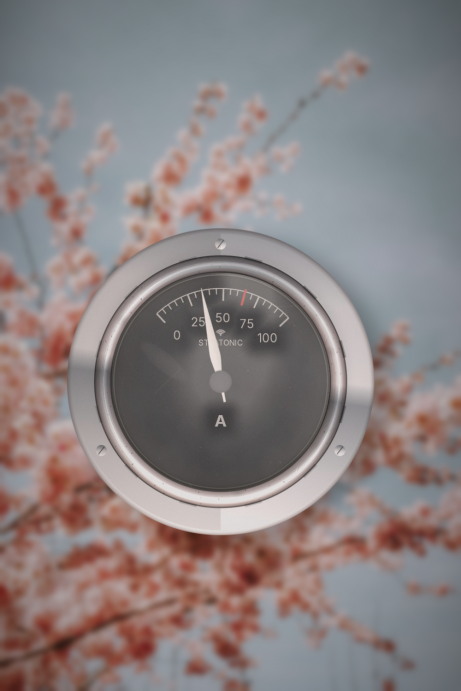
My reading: 35 A
